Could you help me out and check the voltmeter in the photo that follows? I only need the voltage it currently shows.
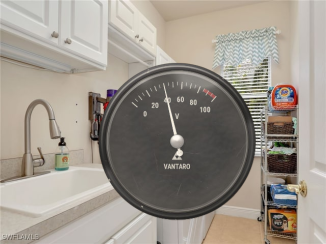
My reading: 40 V
